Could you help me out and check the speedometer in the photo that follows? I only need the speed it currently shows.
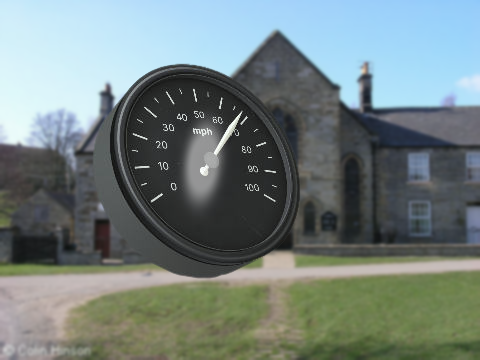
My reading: 67.5 mph
